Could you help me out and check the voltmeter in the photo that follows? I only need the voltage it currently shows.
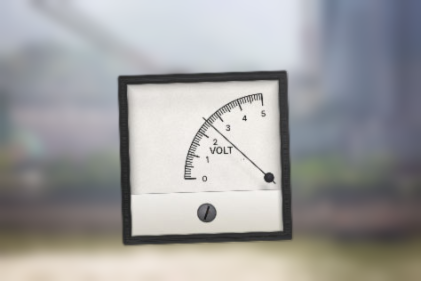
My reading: 2.5 V
